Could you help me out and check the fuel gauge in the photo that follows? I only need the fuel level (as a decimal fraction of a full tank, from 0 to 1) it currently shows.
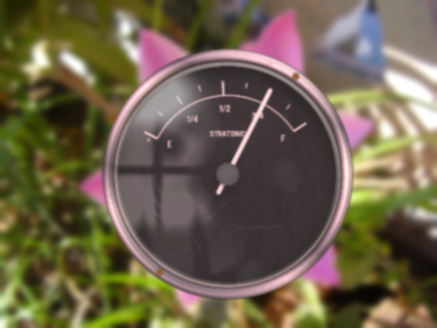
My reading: 0.75
